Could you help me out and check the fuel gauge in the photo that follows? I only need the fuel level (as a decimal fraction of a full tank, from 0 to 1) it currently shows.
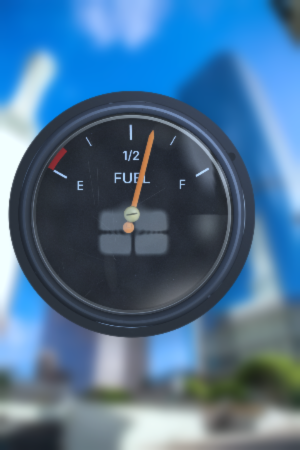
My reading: 0.625
